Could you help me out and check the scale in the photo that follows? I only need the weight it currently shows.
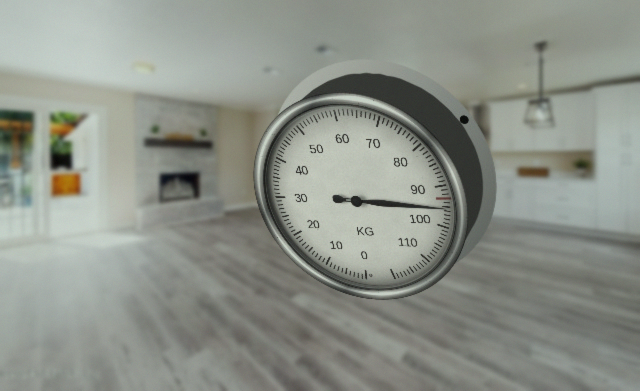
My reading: 95 kg
